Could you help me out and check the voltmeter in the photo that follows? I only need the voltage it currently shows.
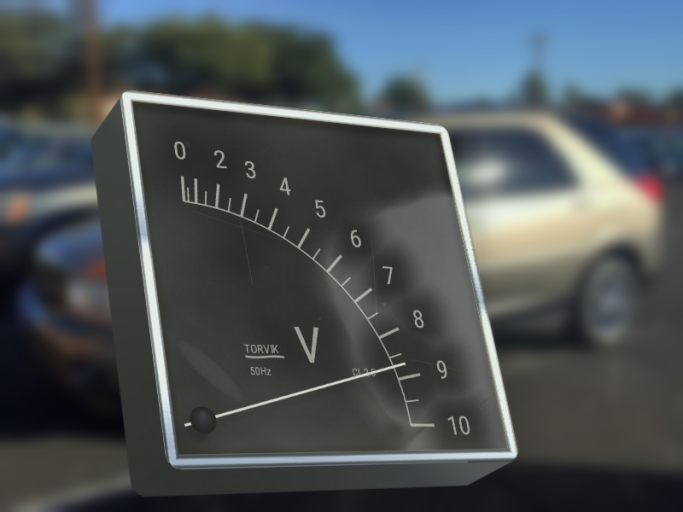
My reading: 8.75 V
